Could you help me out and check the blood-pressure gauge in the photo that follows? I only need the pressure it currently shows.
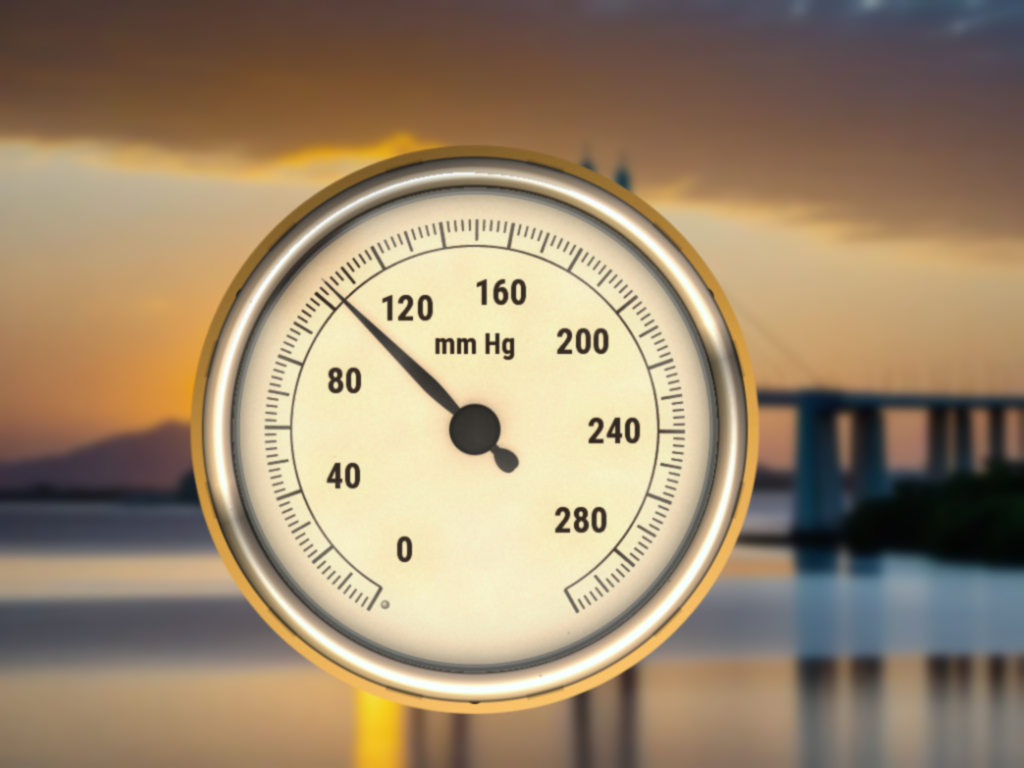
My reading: 104 mmHg
